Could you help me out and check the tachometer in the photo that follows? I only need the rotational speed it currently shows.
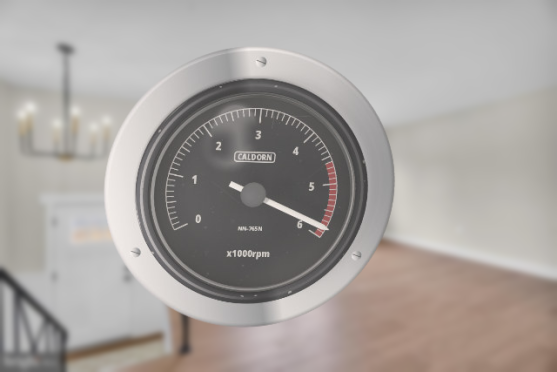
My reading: 5800 rpm
